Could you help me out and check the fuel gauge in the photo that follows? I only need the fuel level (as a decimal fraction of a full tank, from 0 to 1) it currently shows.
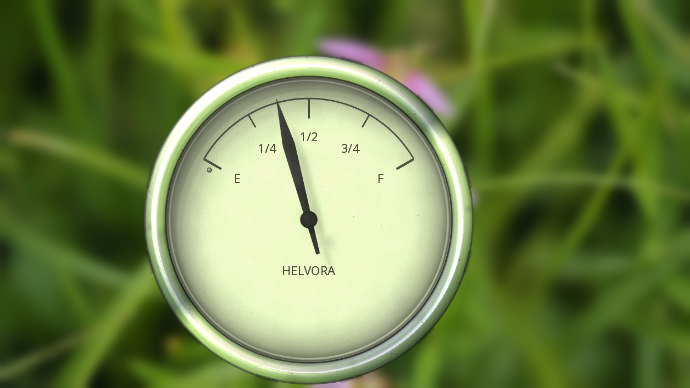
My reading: 0.375
